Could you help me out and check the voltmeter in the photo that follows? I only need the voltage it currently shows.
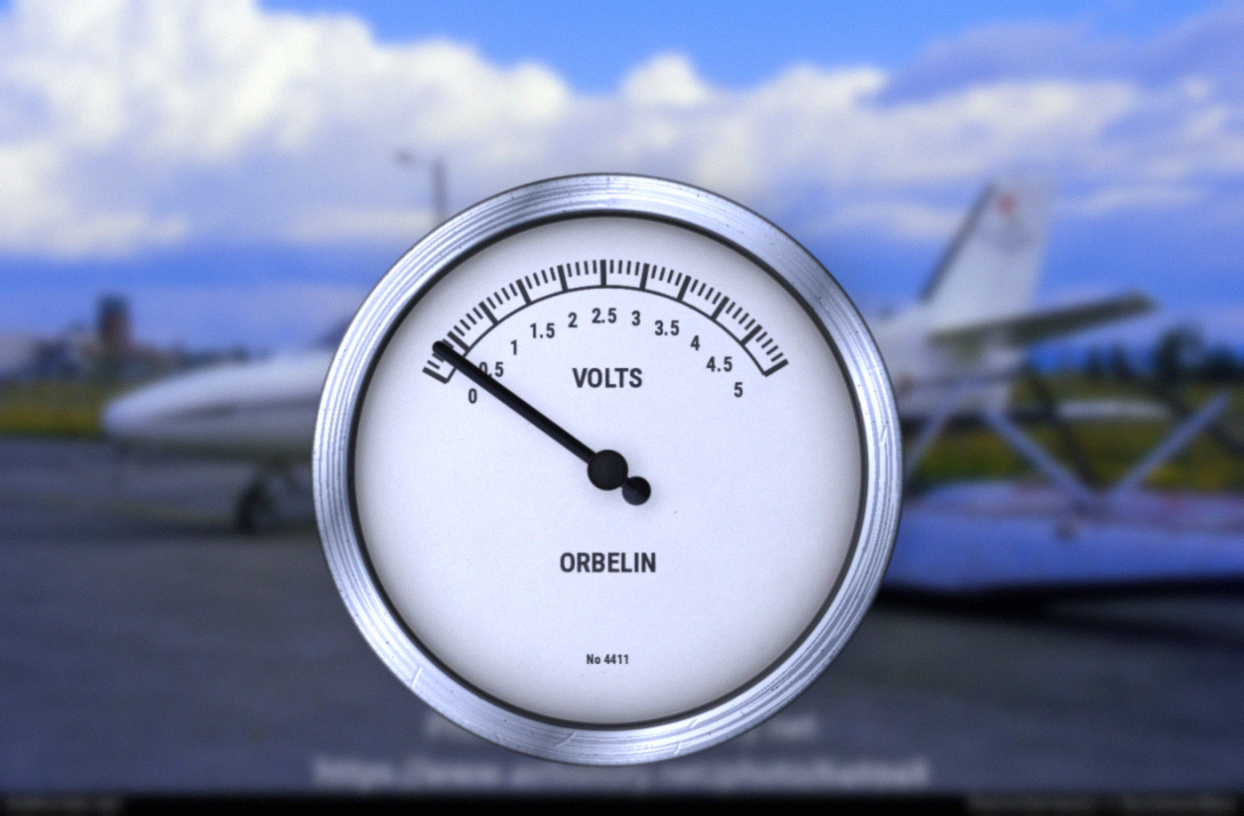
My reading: 0.3 V
